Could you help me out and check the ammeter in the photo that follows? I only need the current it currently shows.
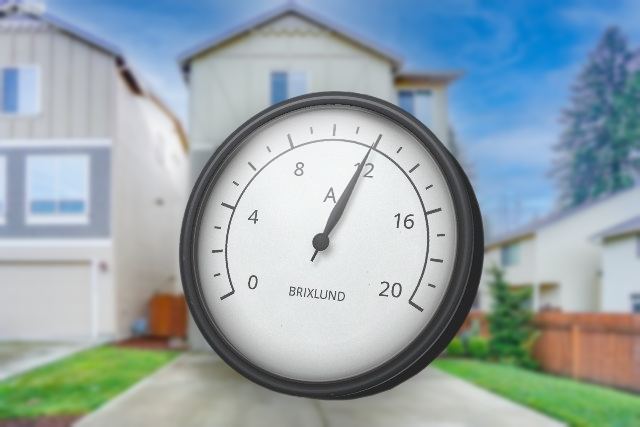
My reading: 12 A
